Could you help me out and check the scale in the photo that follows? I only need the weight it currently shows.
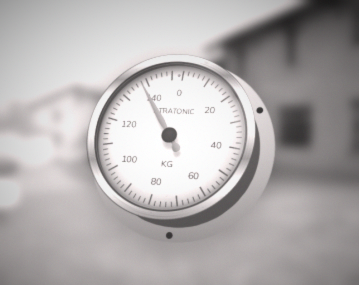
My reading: 138 kg
